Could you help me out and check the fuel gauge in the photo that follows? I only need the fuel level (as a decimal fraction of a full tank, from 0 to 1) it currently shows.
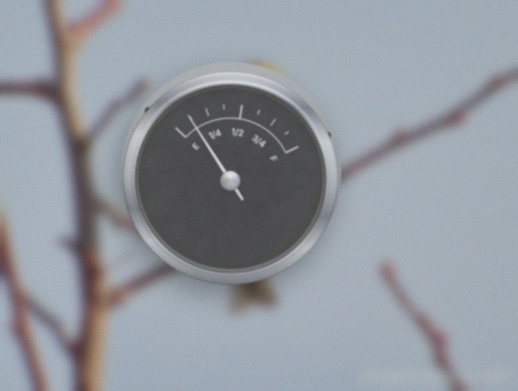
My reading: 0.125
